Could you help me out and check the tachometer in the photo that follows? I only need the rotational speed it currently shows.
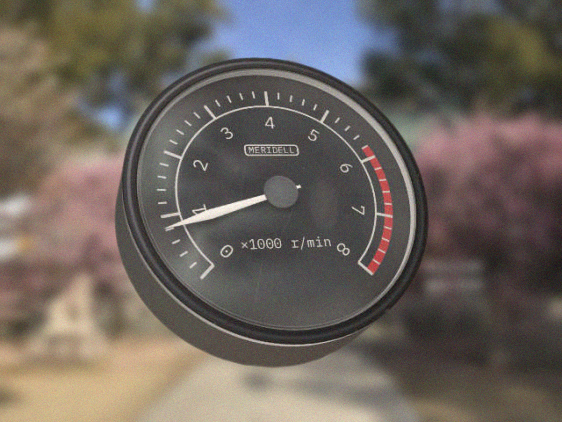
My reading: 800 rpm
